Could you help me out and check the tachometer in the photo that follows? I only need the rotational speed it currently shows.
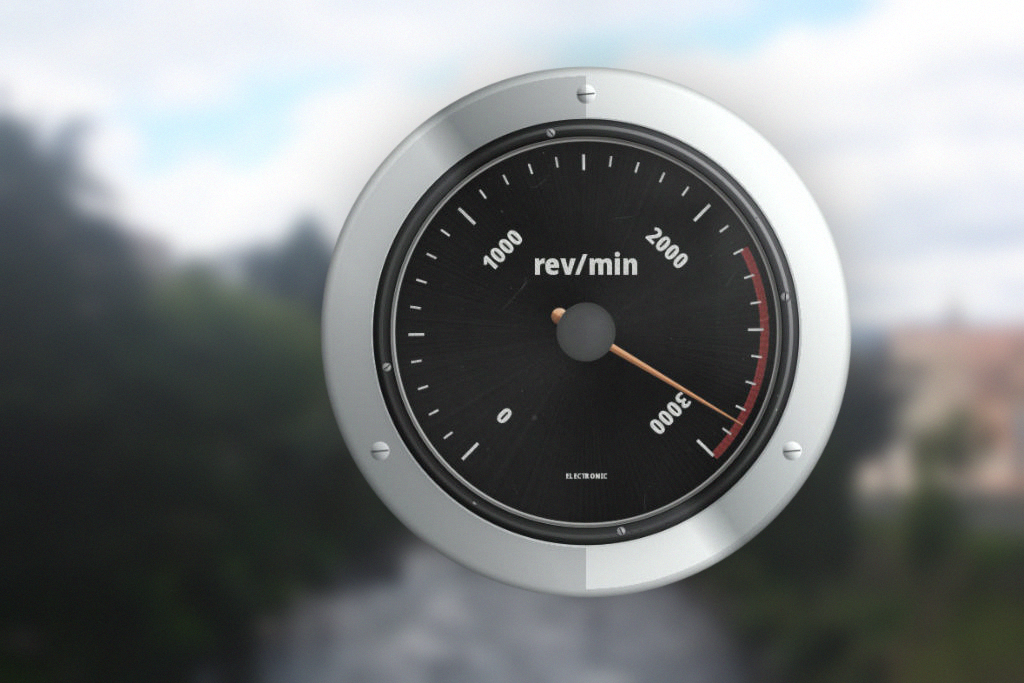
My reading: 2850 rpm
